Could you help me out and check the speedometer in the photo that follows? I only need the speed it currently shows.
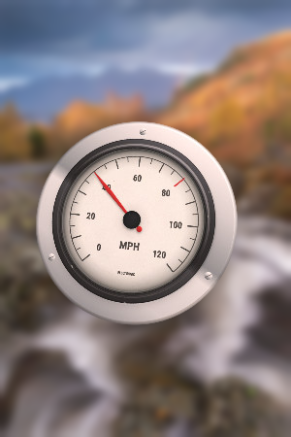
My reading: 40 mph
